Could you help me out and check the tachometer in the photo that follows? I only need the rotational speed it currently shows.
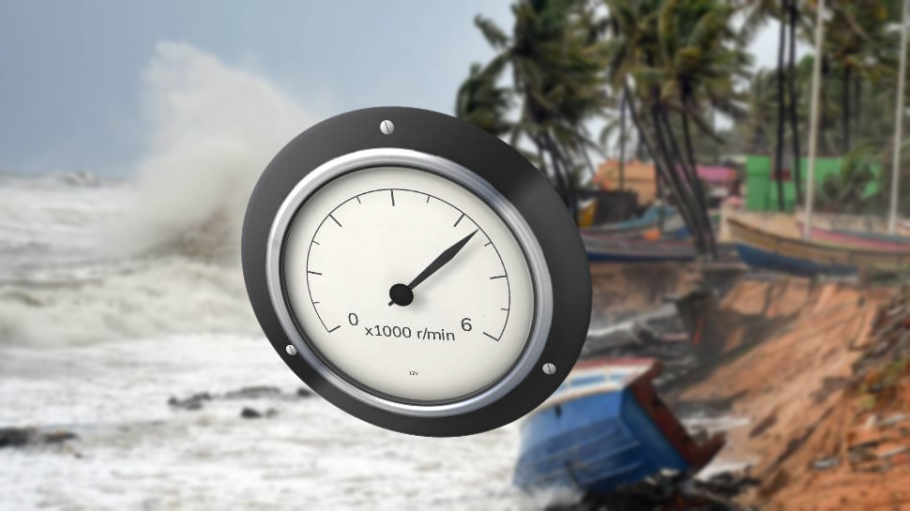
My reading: 4250 rpm
